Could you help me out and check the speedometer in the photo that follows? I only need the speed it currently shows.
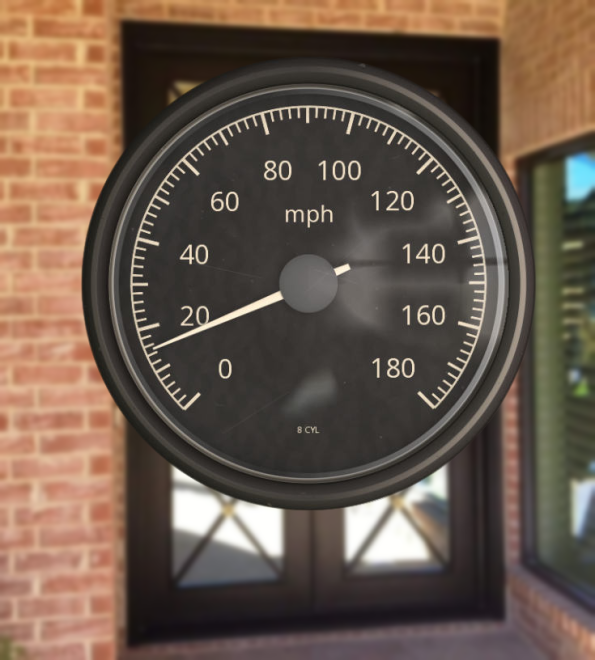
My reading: 15 mph
